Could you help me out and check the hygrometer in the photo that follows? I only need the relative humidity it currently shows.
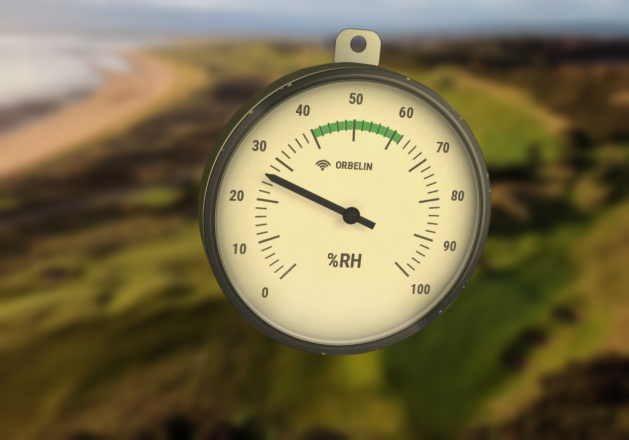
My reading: 26 %
